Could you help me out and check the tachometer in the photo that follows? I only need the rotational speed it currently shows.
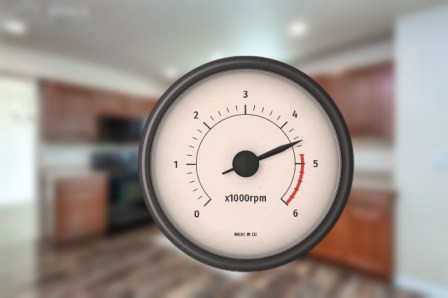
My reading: 4500 rpm
